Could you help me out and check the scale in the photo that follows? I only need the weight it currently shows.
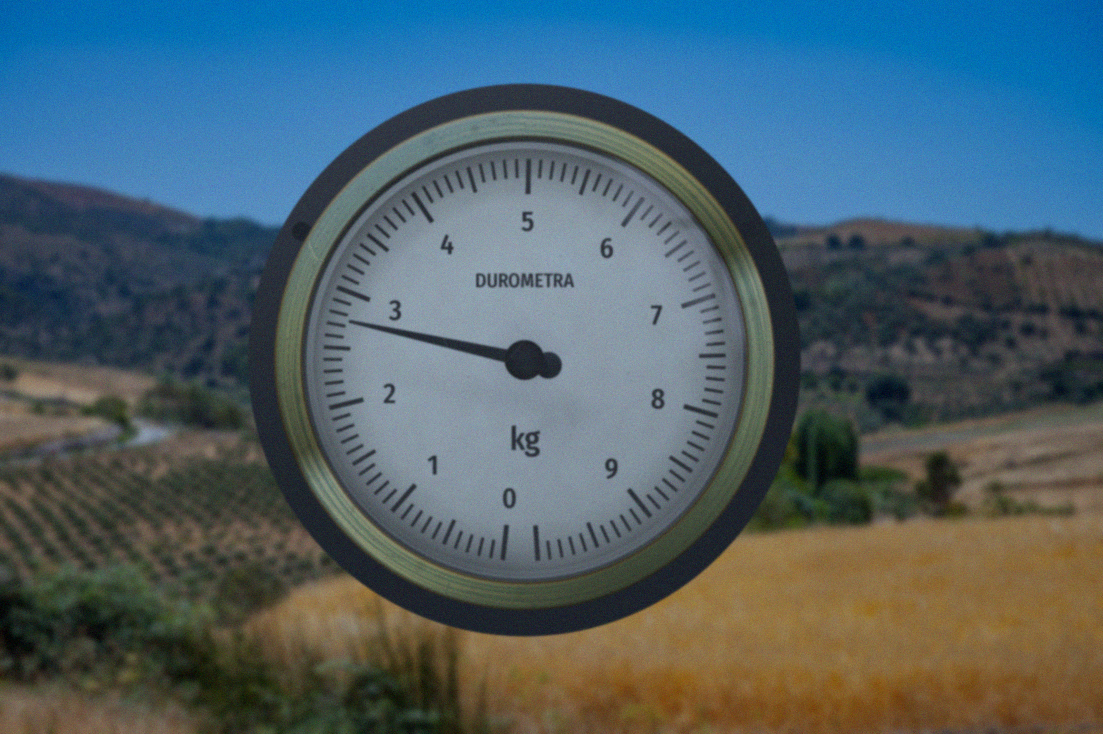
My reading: 2.75 kg
